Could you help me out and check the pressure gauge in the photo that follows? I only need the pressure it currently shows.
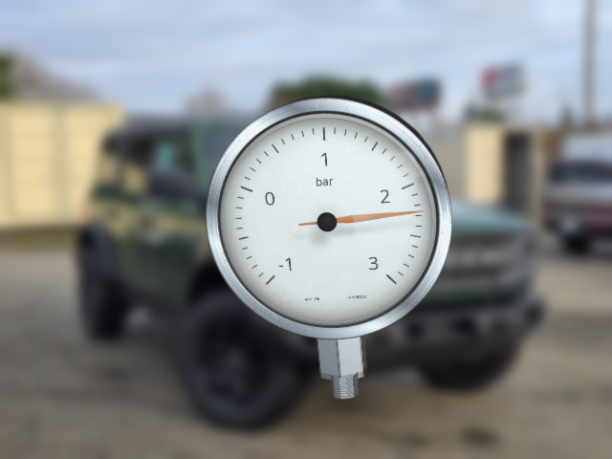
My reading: 2.25 bar
